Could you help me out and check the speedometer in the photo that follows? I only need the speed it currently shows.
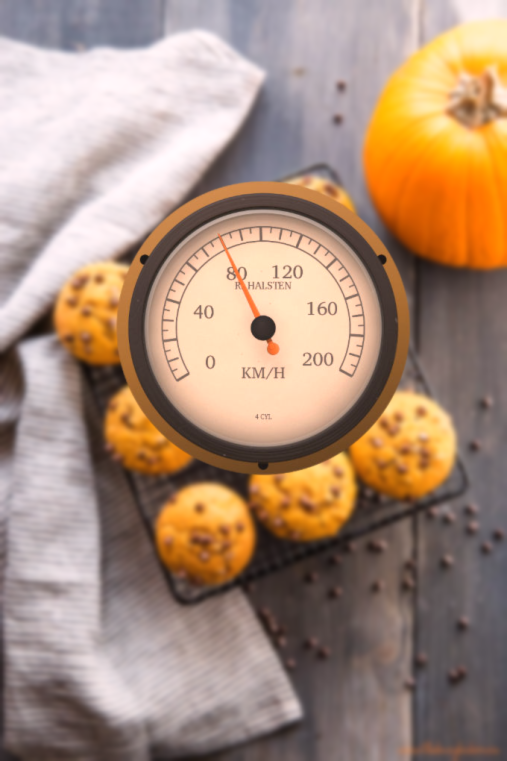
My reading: 80 km/h
